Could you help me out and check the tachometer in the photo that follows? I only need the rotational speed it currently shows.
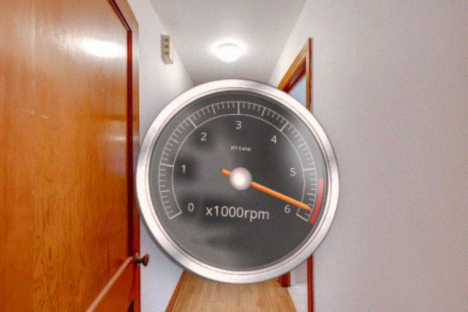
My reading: 5800 rpm
